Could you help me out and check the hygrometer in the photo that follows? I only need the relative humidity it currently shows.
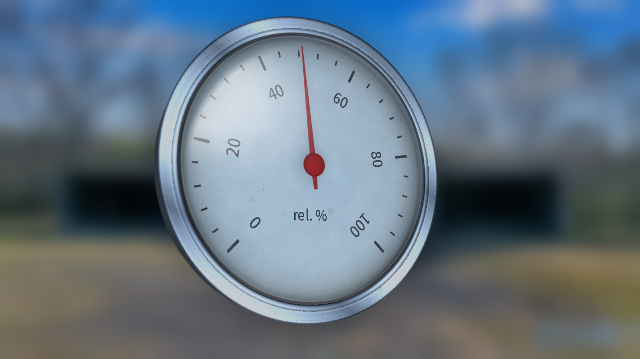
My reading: 48 %
